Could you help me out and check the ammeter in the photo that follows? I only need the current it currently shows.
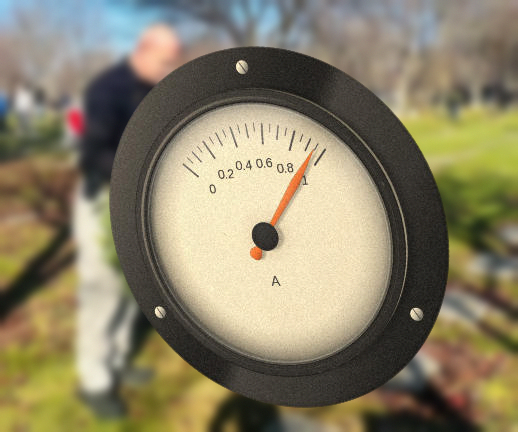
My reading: 0.95 A
